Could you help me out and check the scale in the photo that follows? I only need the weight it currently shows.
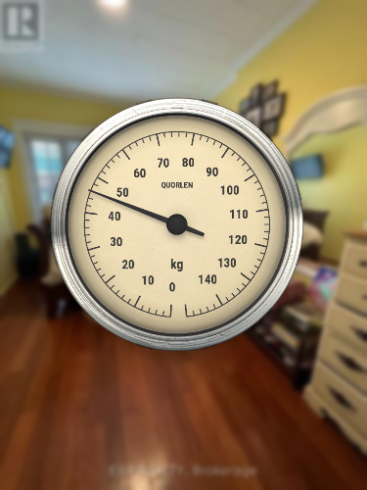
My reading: 46 kg
